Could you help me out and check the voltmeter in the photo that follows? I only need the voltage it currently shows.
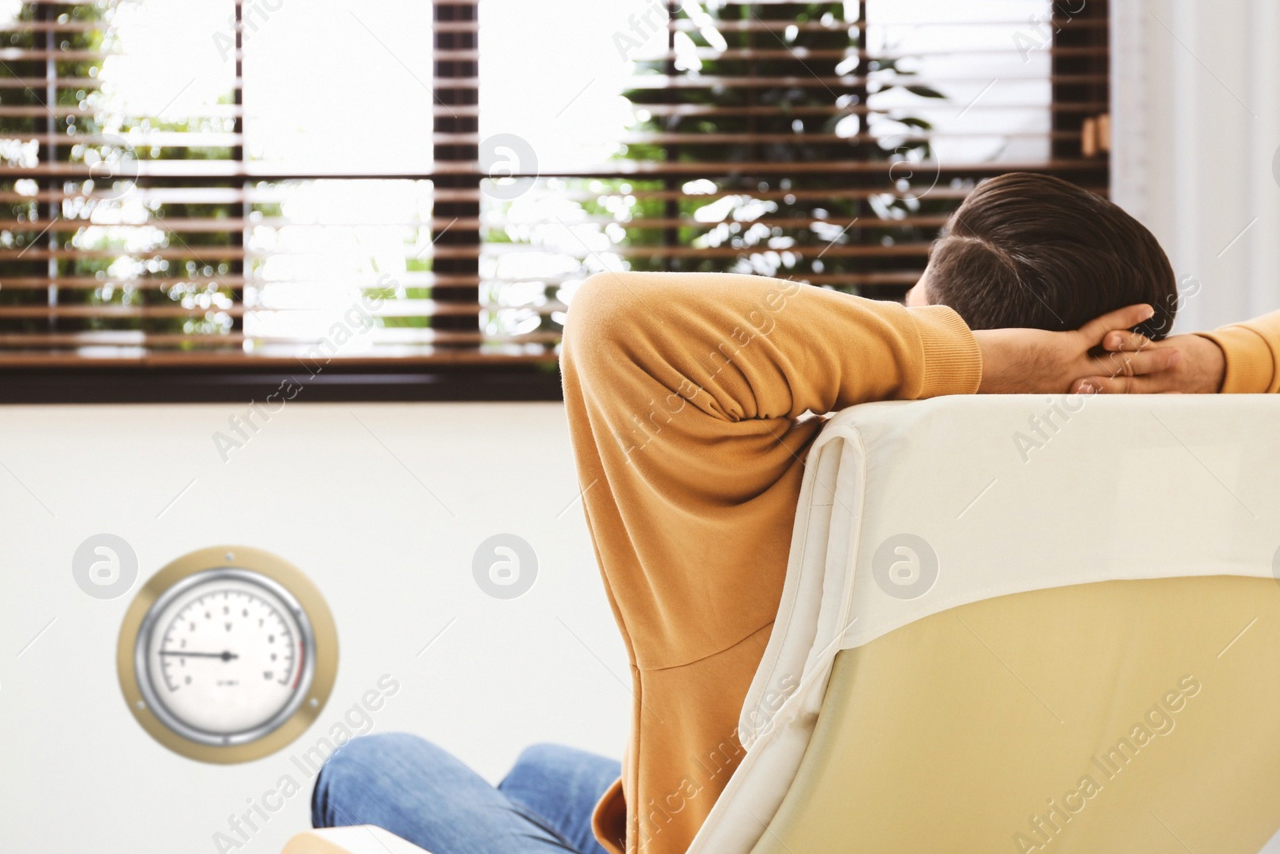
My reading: 1.5 V
